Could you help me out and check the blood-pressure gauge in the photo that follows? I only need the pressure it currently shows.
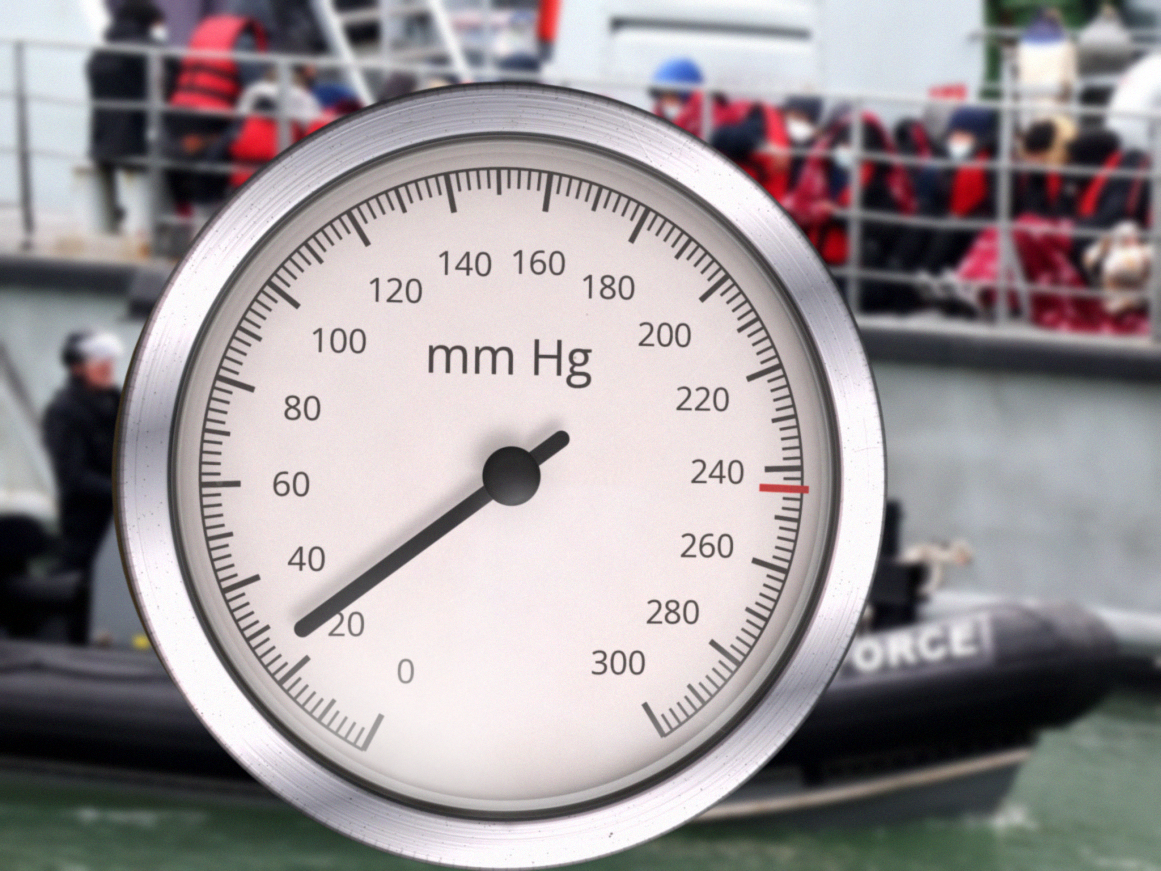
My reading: 26 mmHg
